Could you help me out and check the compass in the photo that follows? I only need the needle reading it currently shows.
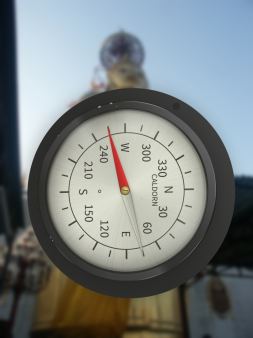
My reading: 255 °
